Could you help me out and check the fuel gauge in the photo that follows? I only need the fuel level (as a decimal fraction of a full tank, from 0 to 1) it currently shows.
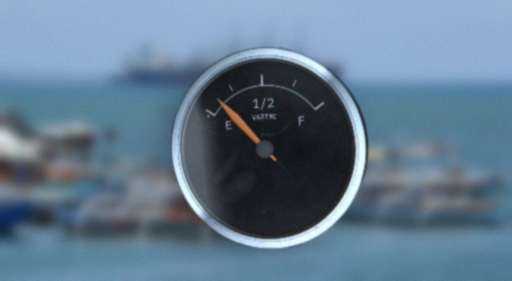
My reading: 0.125
